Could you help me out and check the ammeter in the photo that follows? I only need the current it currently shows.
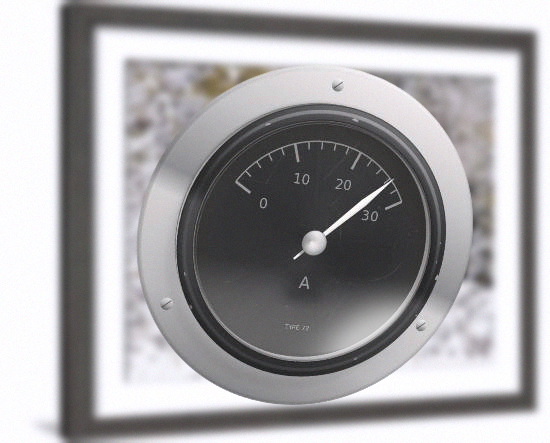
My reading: 26 A
